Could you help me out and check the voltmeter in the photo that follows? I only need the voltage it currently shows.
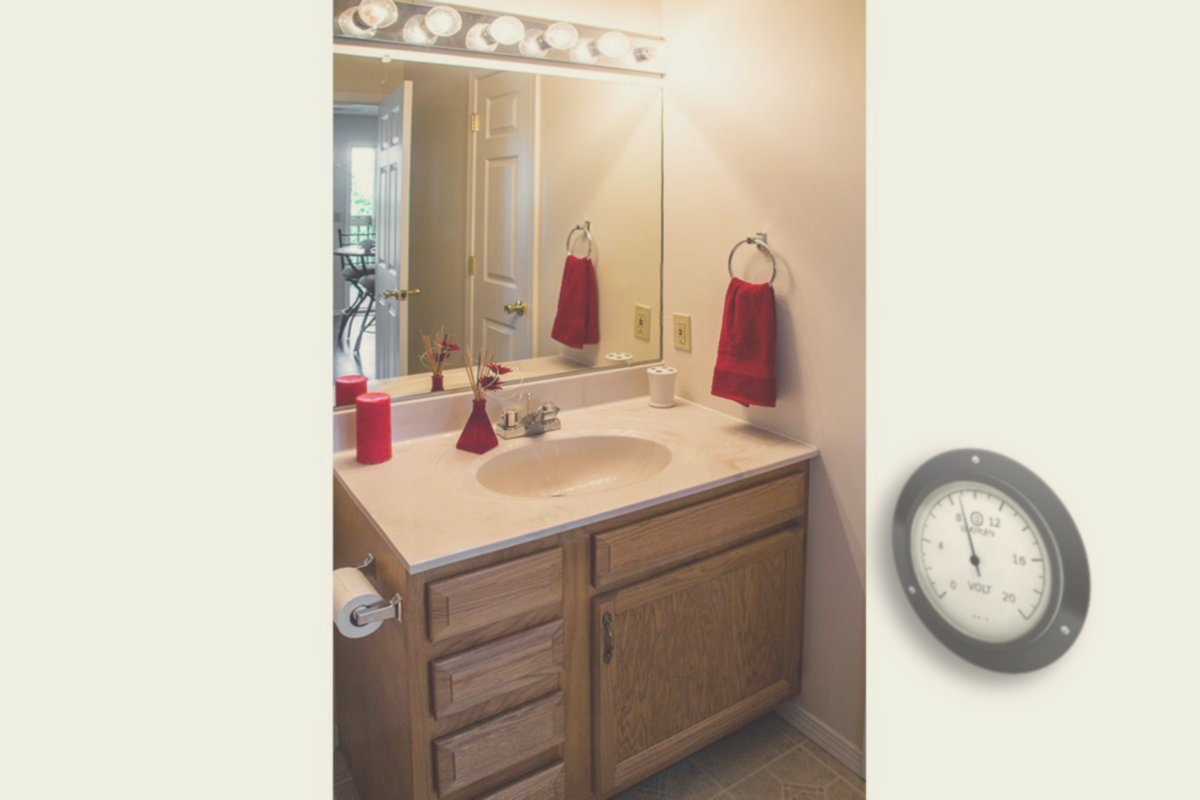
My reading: 9 V
